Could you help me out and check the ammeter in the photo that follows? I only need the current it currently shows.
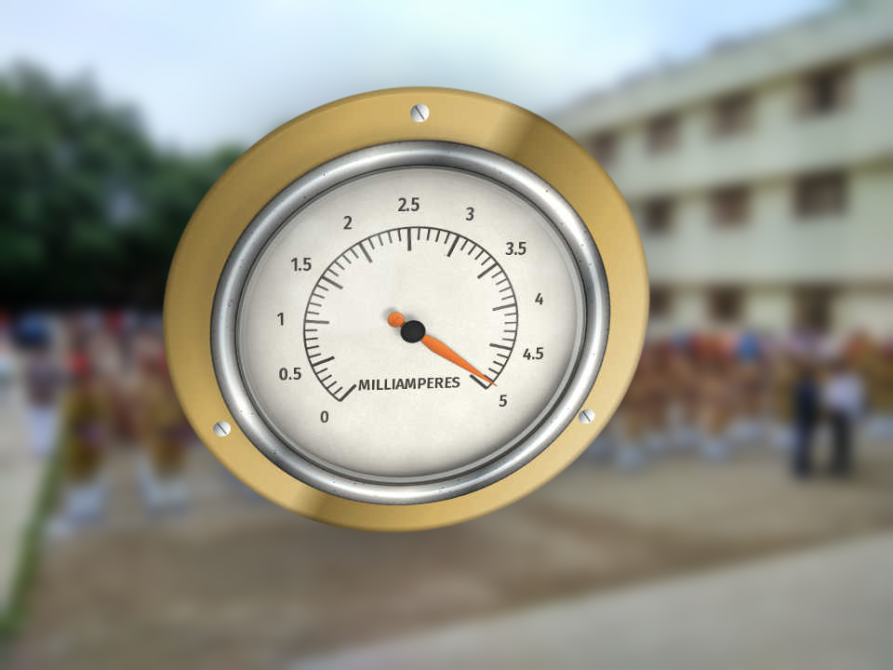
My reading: 4.9 mA
